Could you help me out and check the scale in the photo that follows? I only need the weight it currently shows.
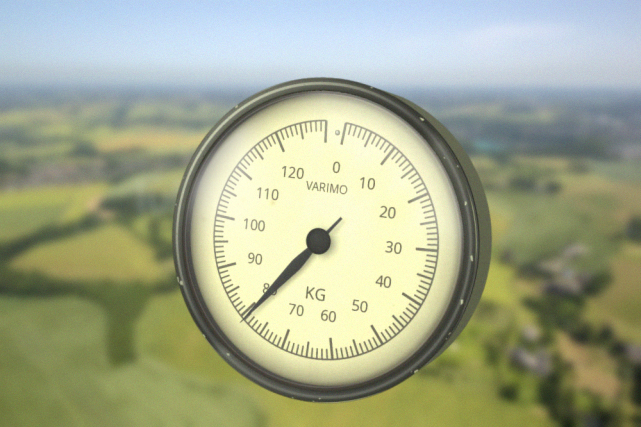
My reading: 79 kg
